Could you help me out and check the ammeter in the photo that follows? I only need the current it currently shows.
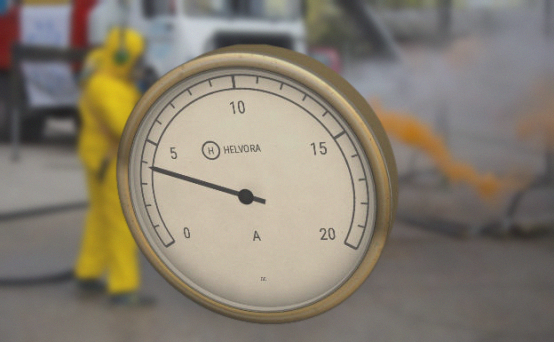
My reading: 4 A
